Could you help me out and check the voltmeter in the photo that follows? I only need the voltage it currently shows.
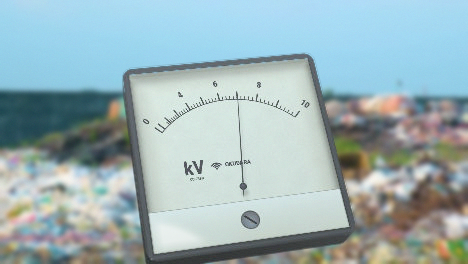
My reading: 7 kV
